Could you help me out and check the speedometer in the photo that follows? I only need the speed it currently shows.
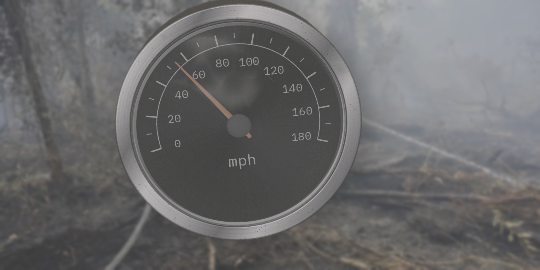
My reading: 55 mph
